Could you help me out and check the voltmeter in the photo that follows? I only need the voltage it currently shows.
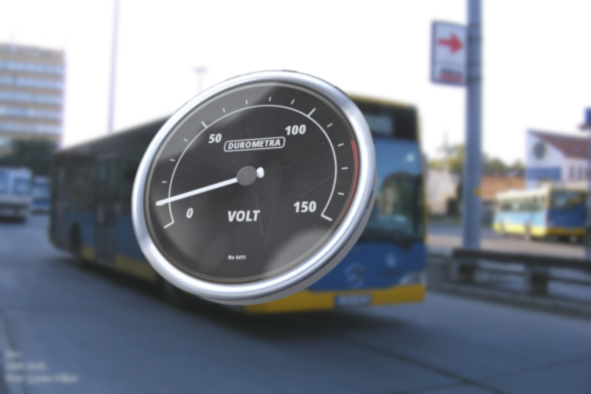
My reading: 10 V
